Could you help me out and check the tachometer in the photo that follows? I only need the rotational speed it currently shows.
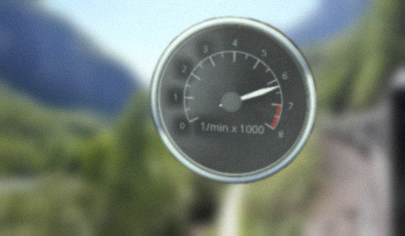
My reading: 6250 rpm
